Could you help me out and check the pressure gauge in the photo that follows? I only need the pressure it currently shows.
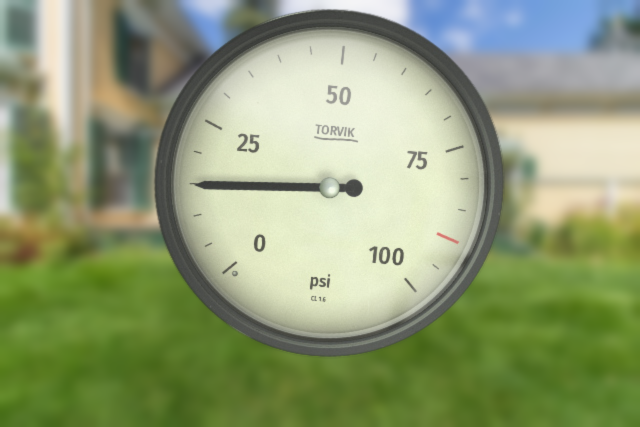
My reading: 15 psi
